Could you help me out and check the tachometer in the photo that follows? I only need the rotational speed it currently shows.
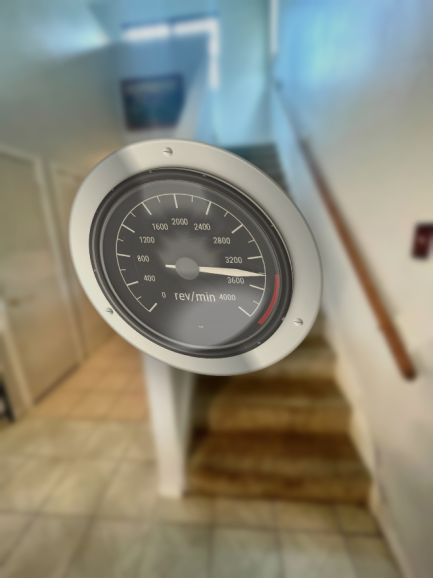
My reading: 3400 rpm
